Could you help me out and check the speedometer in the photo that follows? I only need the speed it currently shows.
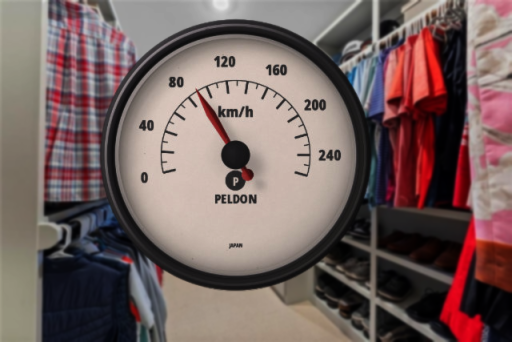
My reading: 90 km/h
